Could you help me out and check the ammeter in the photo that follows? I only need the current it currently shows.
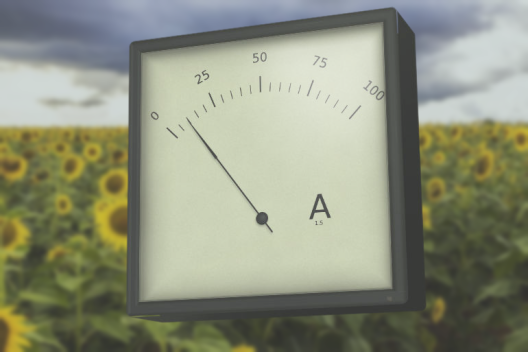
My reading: 10 A
